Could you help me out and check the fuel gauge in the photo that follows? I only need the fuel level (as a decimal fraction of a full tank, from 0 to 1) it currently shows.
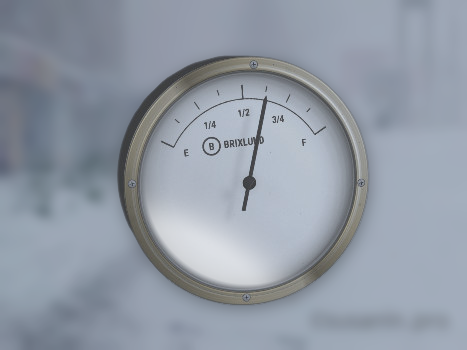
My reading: 0.625
